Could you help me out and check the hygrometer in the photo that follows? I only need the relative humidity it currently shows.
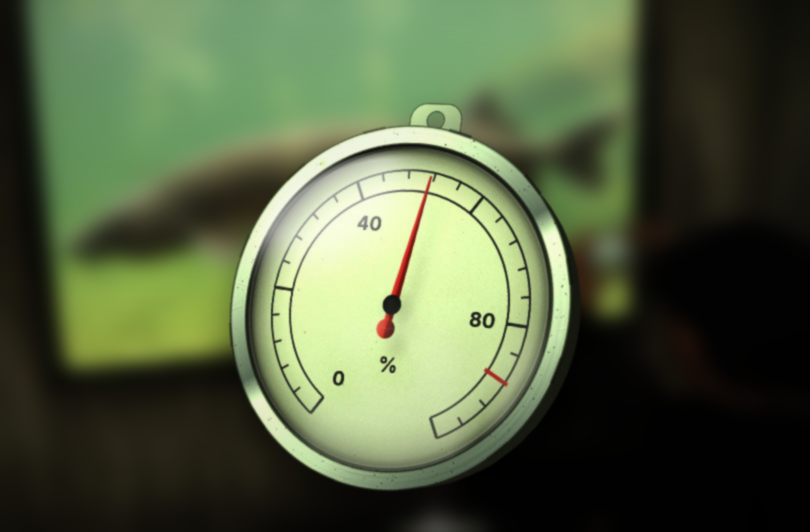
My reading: 52 %
